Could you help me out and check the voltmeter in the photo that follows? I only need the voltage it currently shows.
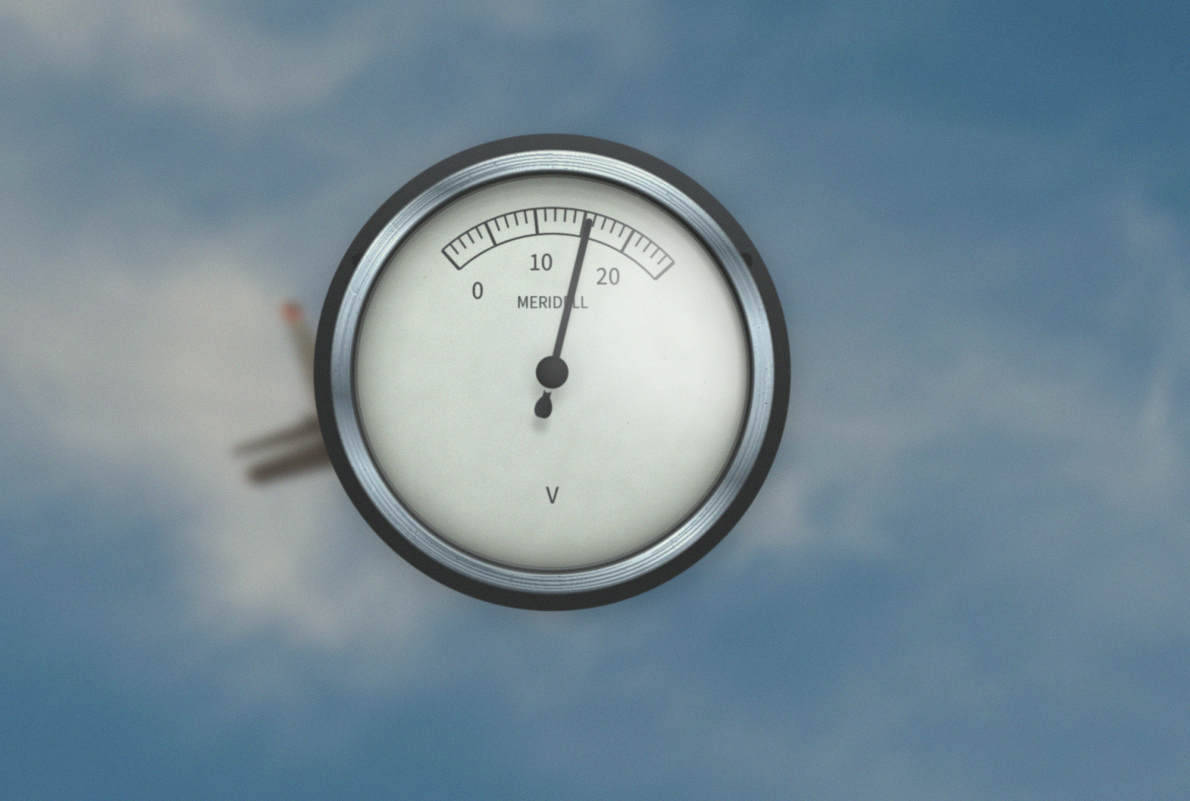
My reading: 15.5 V
